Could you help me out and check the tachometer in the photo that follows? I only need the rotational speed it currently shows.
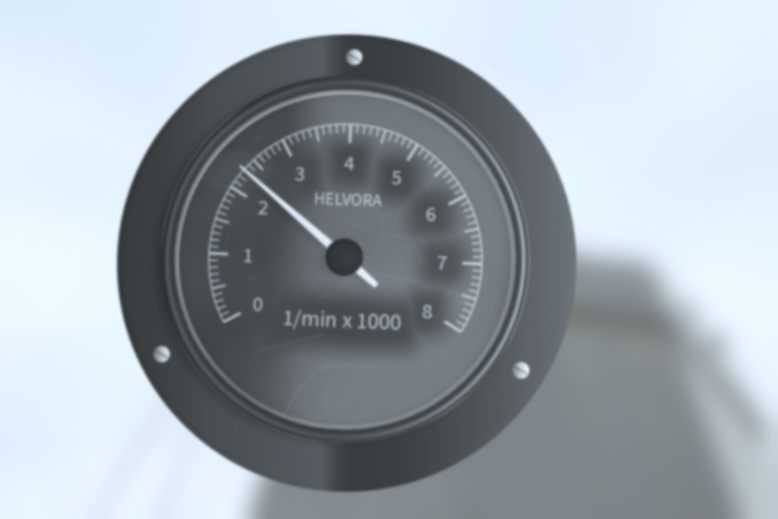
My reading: 2300 rpm
